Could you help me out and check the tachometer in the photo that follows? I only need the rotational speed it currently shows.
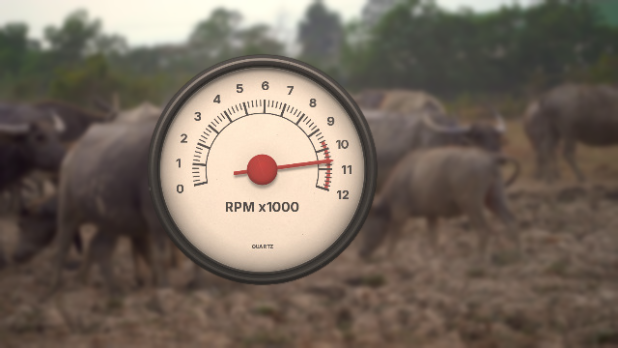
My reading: 10600 rpm
